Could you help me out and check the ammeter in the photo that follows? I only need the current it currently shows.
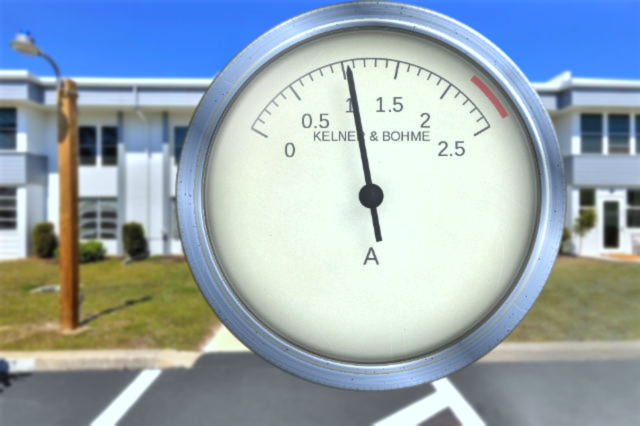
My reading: 1.05 A
